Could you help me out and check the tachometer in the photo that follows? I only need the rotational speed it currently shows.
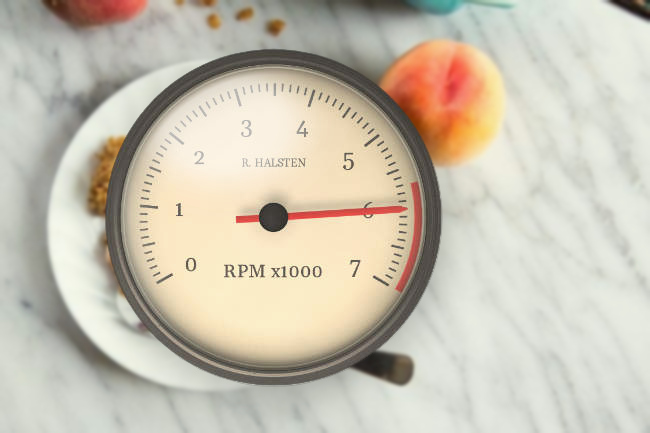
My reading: 6000 rpm
